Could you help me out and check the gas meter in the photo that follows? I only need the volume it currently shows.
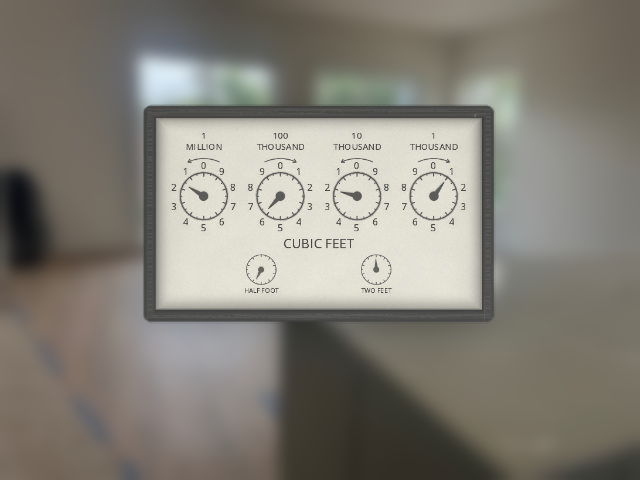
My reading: 162100 ft³
